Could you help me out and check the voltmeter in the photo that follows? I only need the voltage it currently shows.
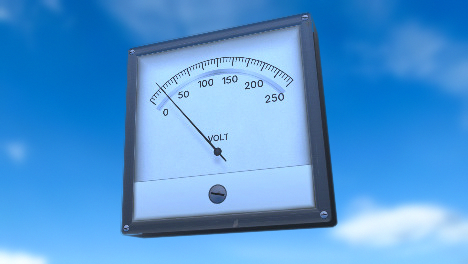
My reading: 25 V
